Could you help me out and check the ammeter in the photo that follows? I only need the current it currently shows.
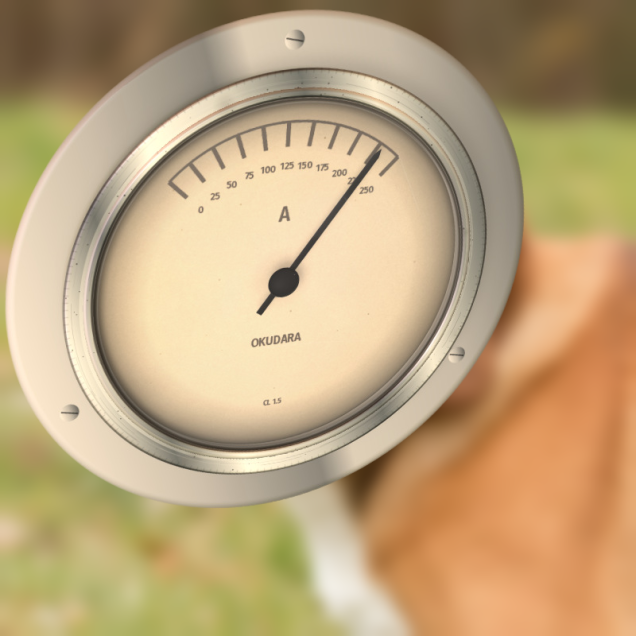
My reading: 225 A
